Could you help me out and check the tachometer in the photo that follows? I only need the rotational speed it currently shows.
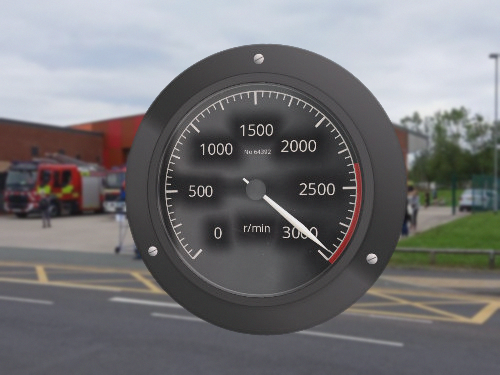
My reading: 2950 rpm
